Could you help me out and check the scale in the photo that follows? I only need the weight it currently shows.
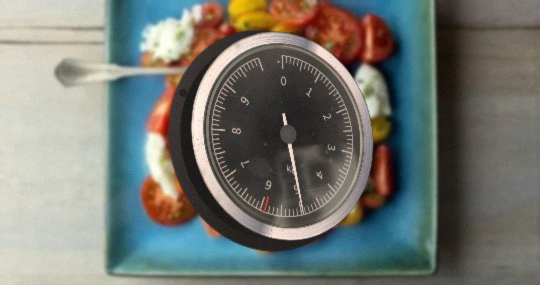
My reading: 5 kg
